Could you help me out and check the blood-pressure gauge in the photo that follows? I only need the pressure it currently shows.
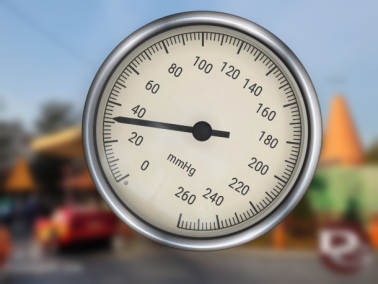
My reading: 32 mmHg
